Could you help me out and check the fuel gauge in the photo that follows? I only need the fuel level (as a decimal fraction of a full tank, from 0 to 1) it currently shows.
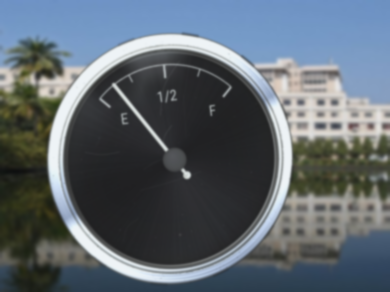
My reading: 0.125
